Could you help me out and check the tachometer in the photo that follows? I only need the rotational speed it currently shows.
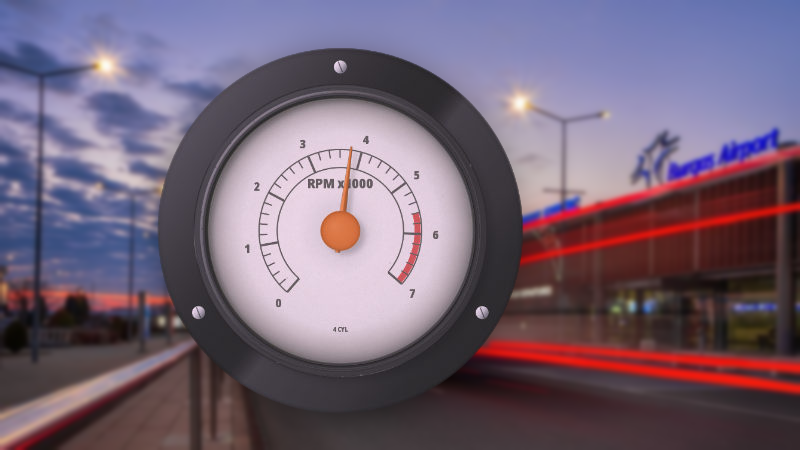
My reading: 3800 rpm
